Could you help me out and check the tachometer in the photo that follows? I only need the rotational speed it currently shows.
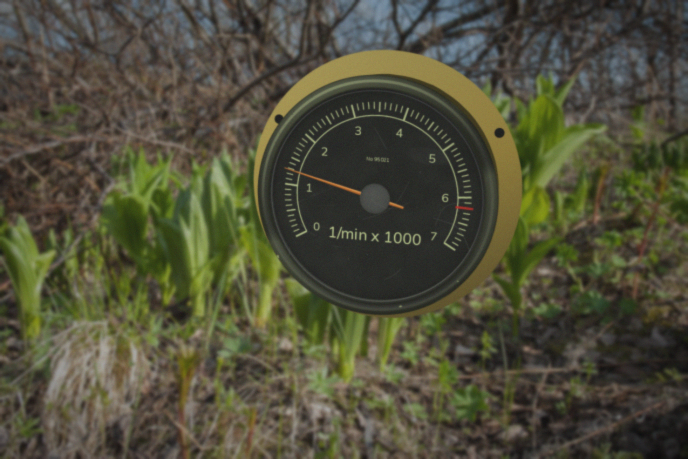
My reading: 1300 rpm
